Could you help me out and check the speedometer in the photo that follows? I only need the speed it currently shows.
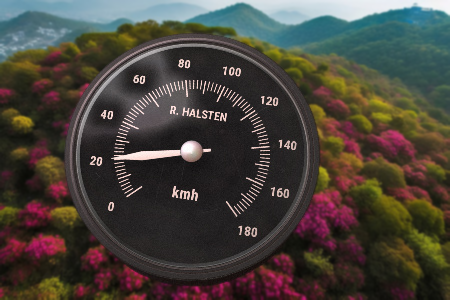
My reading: 20 km/h
